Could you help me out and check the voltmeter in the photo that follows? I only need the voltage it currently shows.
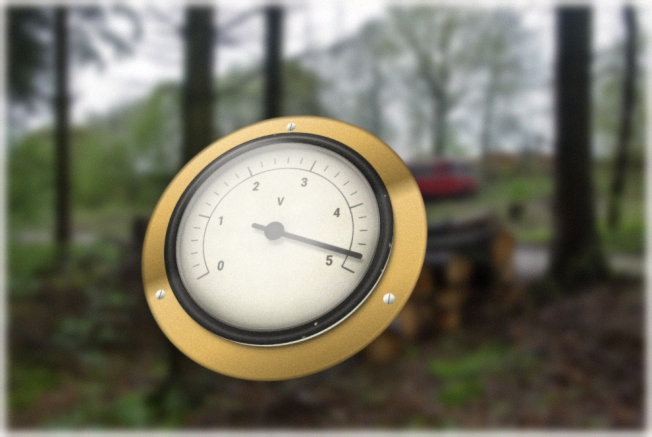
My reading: 4.8 V
